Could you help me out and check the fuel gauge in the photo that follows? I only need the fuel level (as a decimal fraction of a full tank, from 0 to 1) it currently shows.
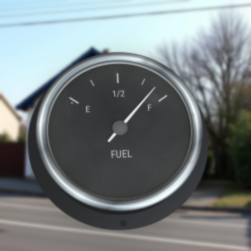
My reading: 0.875
